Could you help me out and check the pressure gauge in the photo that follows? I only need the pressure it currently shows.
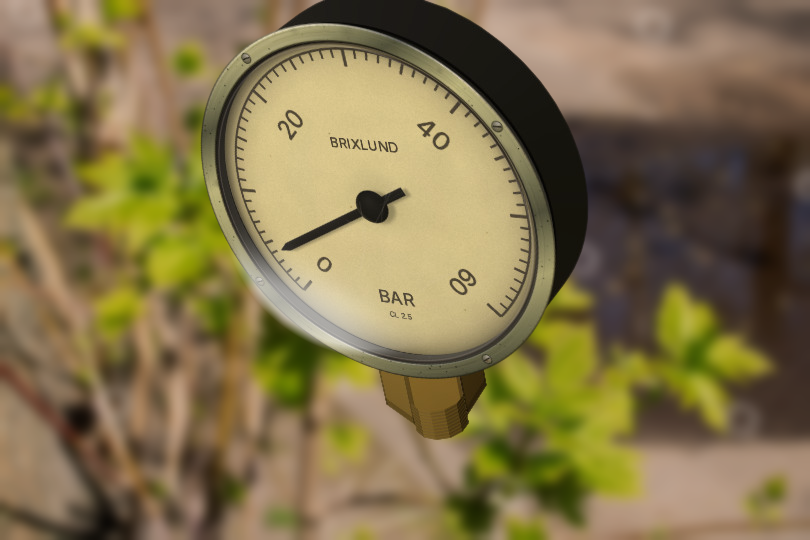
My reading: 4 bar
